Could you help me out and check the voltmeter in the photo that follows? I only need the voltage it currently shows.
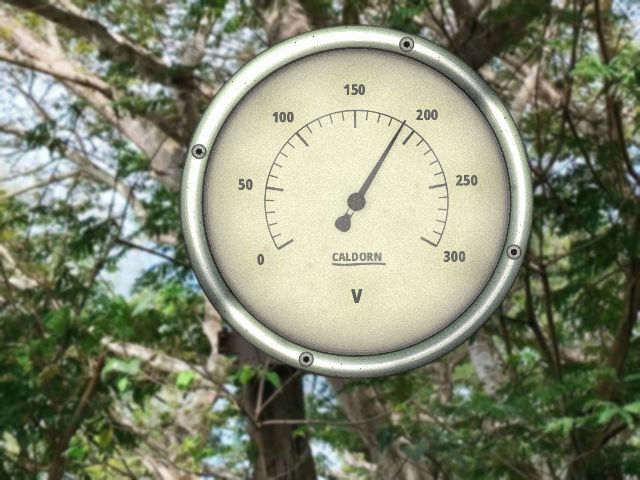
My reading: 190 V
